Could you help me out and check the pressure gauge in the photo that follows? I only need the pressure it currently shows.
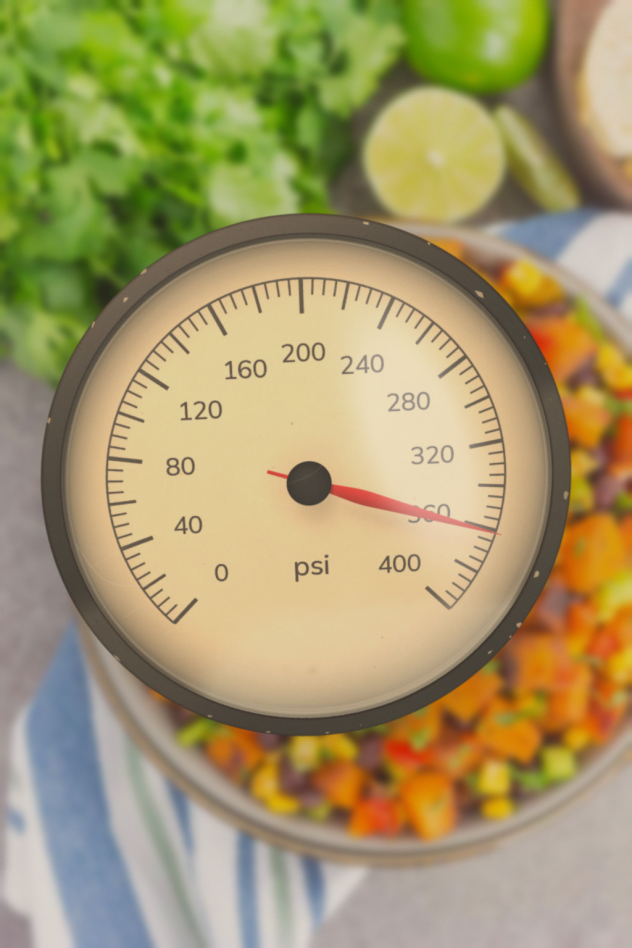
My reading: 360 psi
